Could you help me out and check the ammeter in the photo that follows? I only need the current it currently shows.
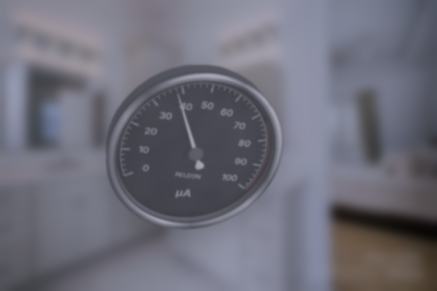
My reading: 38 µA
